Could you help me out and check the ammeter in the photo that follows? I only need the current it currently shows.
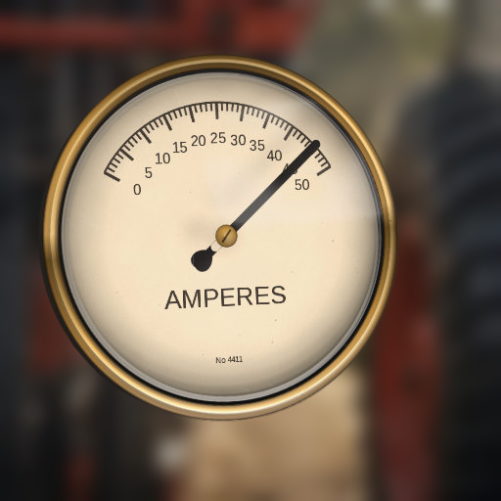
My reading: 45 A
